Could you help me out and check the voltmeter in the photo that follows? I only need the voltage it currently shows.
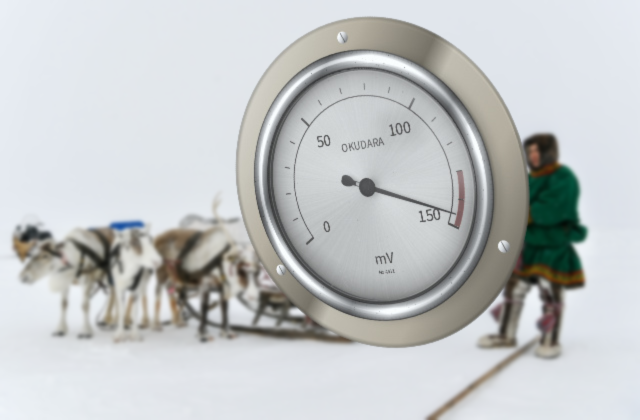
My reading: 145 mV
